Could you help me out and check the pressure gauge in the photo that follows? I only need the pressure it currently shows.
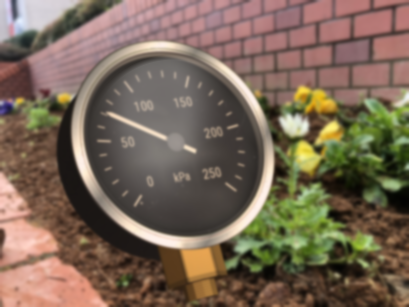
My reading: 70 kPa
